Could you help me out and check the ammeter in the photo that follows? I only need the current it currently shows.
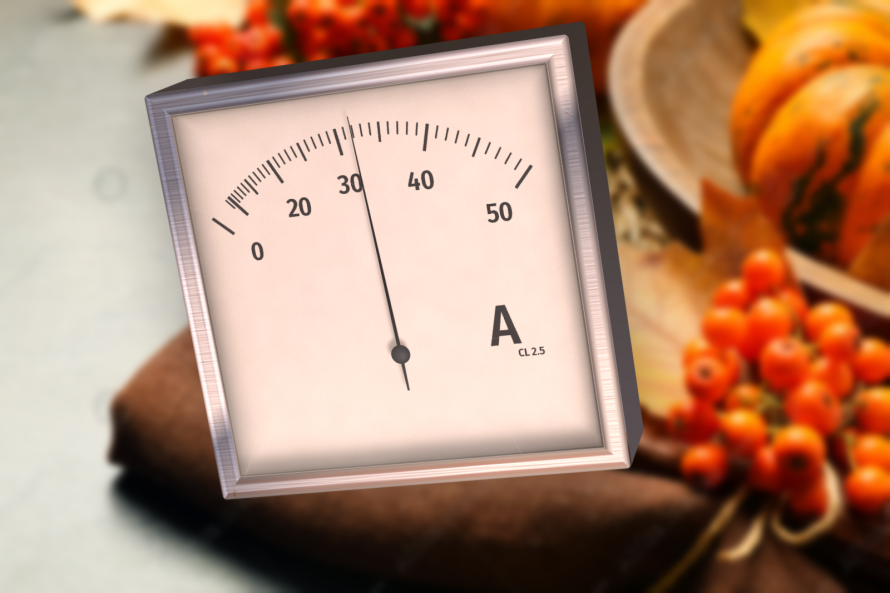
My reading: 32 A
